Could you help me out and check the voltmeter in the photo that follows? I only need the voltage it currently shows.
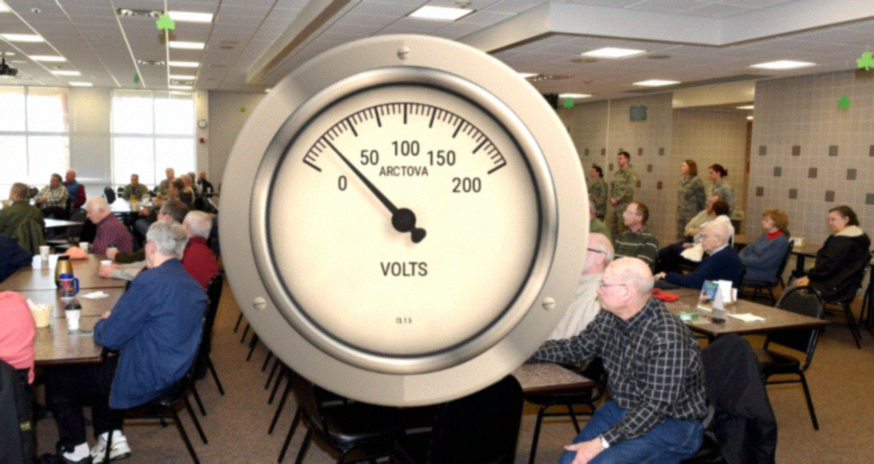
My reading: 25 V
